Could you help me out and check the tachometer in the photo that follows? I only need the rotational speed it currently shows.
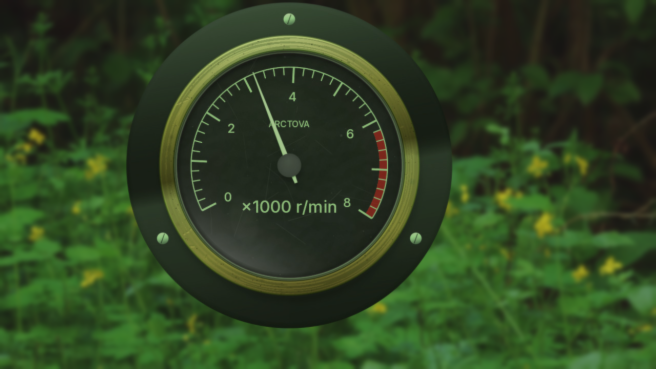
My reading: 3200 rpm
